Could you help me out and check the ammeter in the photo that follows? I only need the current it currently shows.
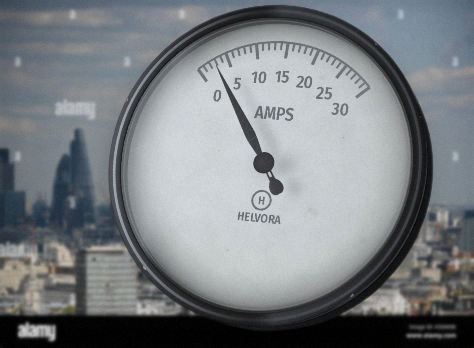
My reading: 3 A
